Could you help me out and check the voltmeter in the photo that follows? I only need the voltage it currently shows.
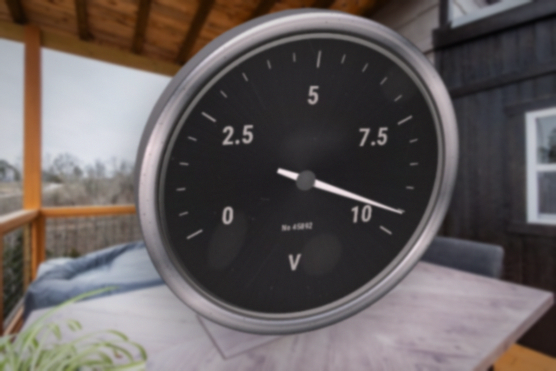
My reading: 9.5 V
